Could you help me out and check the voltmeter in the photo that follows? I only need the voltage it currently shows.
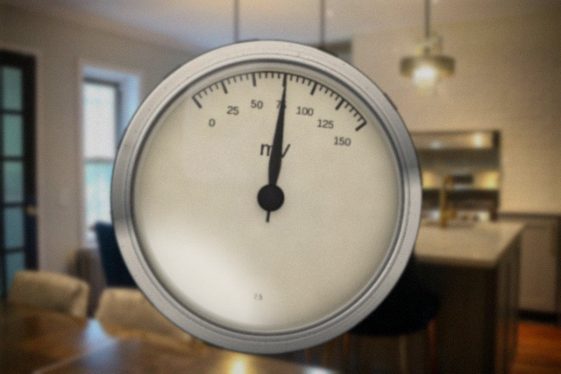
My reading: 75 mV
